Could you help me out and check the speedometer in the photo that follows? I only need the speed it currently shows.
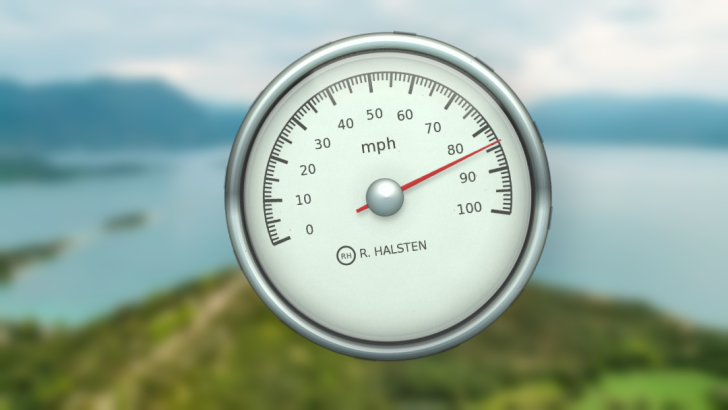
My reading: 84 mph
